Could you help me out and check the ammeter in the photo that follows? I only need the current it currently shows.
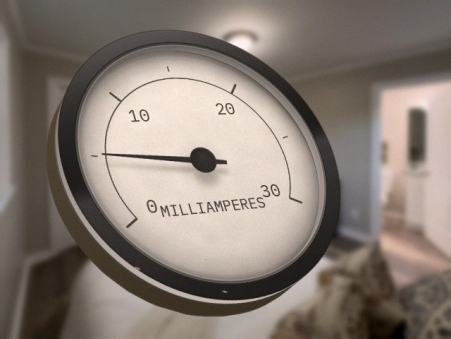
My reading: 5 mA
